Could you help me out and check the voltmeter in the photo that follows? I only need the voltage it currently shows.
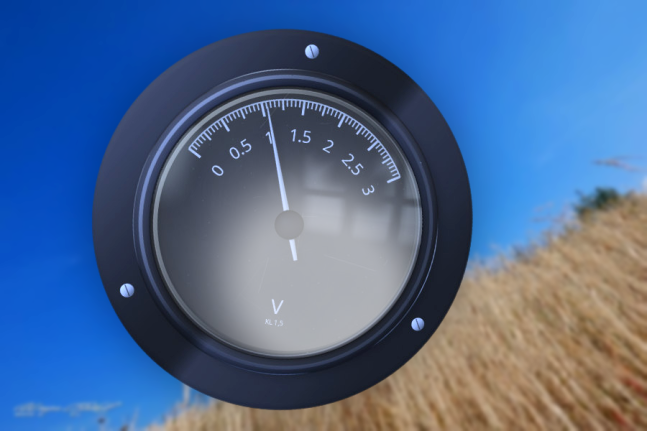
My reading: 1.05 V
